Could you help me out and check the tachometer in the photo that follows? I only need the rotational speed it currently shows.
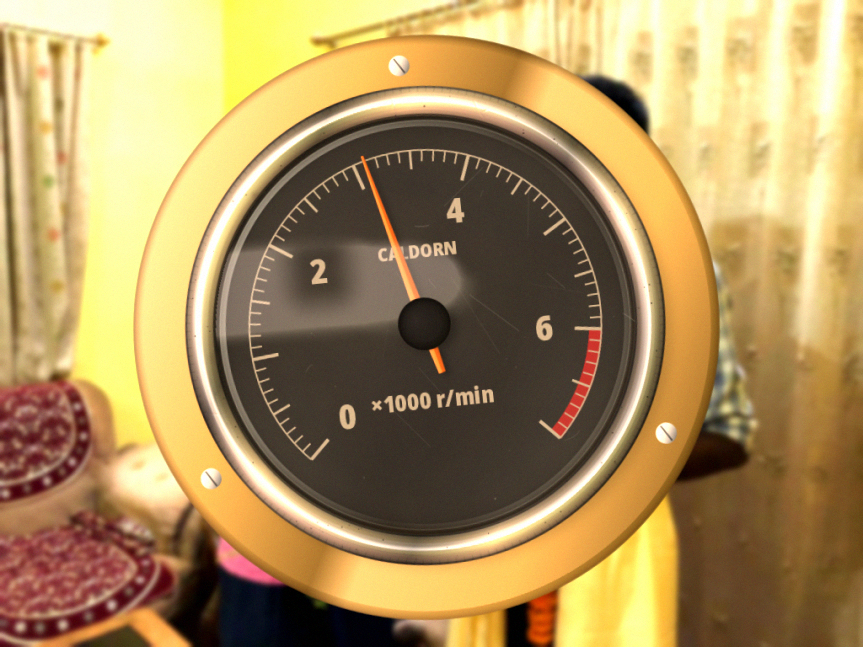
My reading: 3100 rpm
